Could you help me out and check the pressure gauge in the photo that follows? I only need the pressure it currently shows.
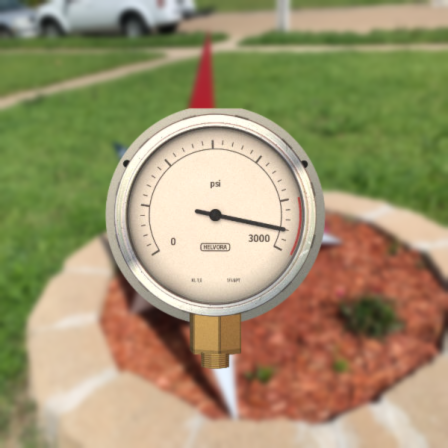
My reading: 2800 psi
